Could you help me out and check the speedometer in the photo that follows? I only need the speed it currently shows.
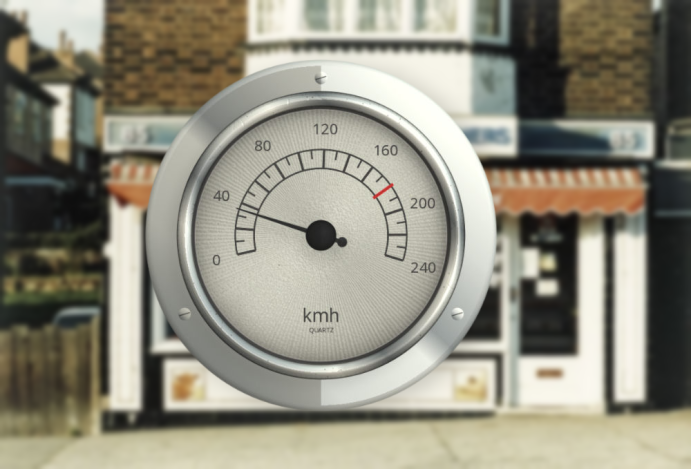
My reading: 35 km/h
